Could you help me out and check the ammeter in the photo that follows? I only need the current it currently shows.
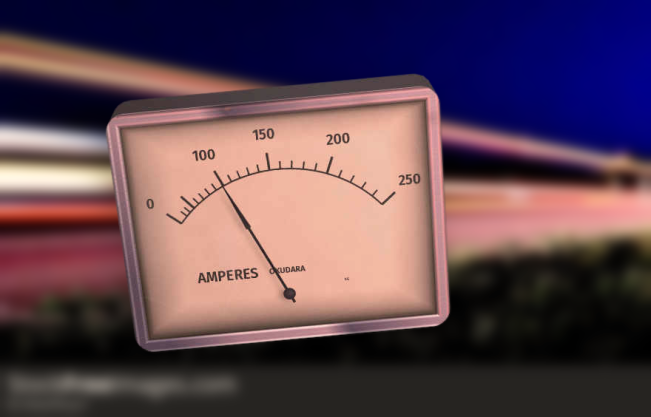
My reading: 100 A
